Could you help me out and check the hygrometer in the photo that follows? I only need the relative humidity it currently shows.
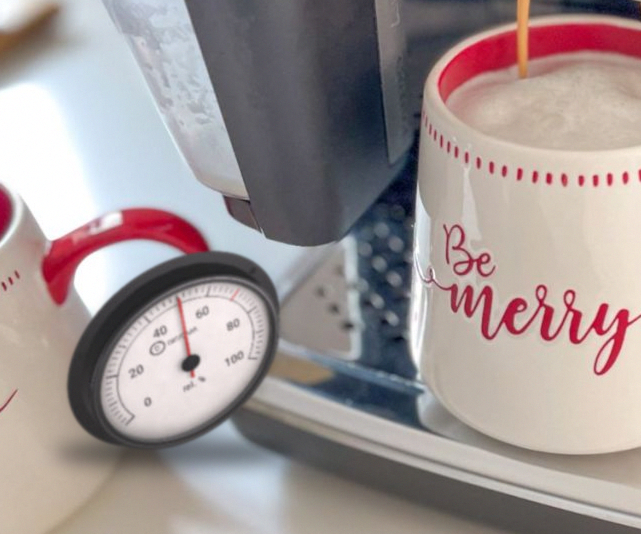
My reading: 50 %
